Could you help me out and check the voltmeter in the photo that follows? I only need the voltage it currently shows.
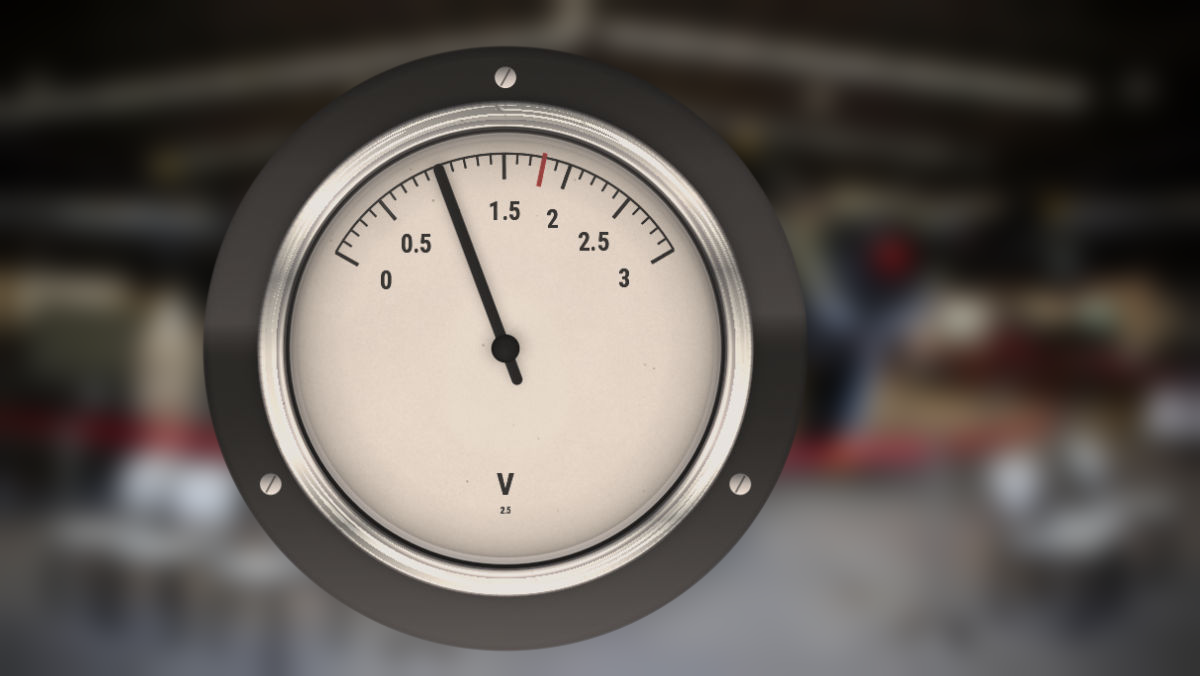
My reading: 1 V
